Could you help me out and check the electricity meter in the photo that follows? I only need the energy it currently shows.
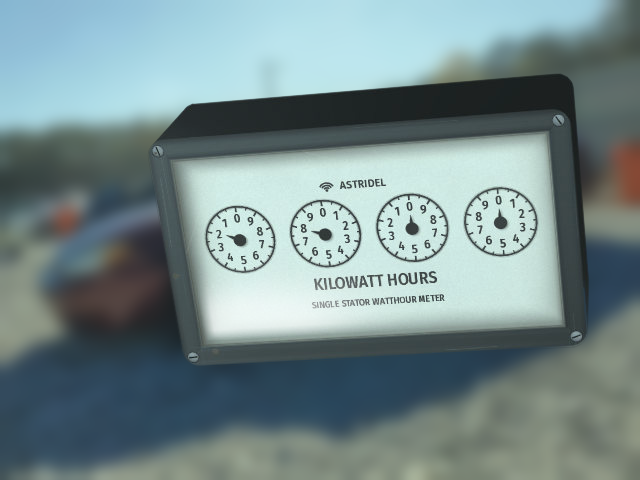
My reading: 1800 kWh
